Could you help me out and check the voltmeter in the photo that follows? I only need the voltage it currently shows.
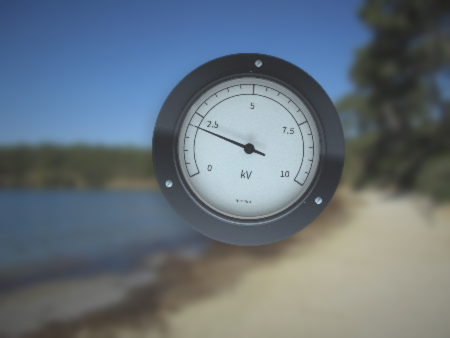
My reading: 2 kV
